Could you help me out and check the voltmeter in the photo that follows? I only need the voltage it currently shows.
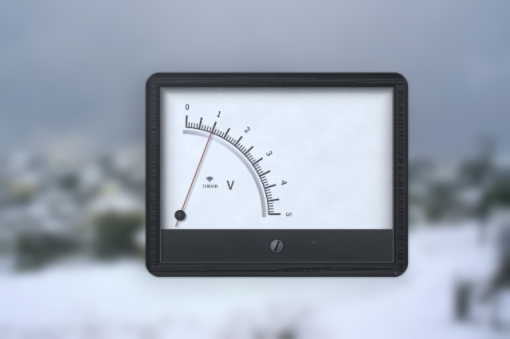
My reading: 1 V
